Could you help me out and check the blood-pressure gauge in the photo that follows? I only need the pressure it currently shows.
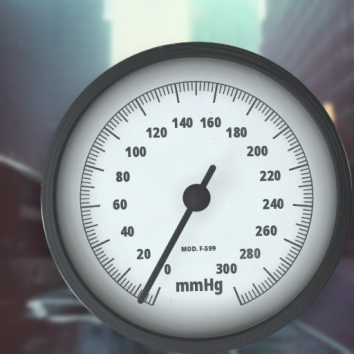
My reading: 6 mmHg
